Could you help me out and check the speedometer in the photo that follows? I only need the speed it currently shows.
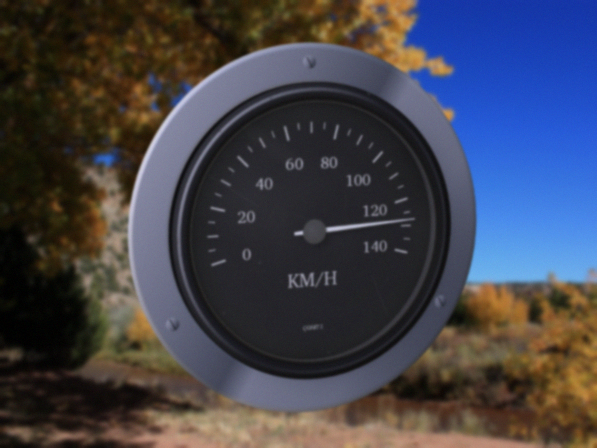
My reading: 127.5 km/h
